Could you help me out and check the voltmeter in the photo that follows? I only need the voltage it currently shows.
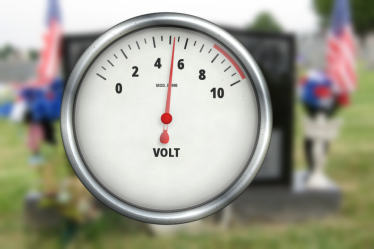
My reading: 5.25 V
